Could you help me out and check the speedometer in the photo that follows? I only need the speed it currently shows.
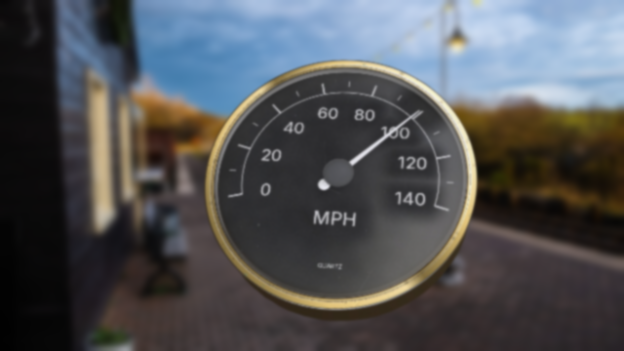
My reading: 100 mph
